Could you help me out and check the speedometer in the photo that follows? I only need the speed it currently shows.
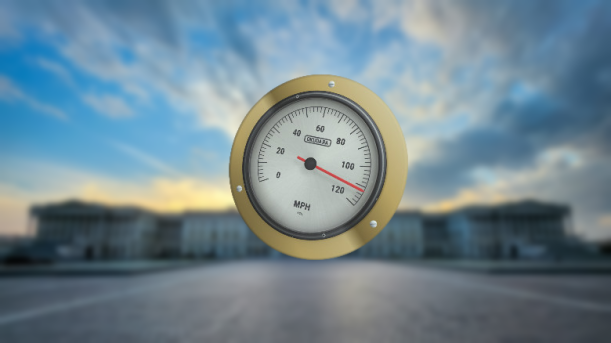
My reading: 112 mph
